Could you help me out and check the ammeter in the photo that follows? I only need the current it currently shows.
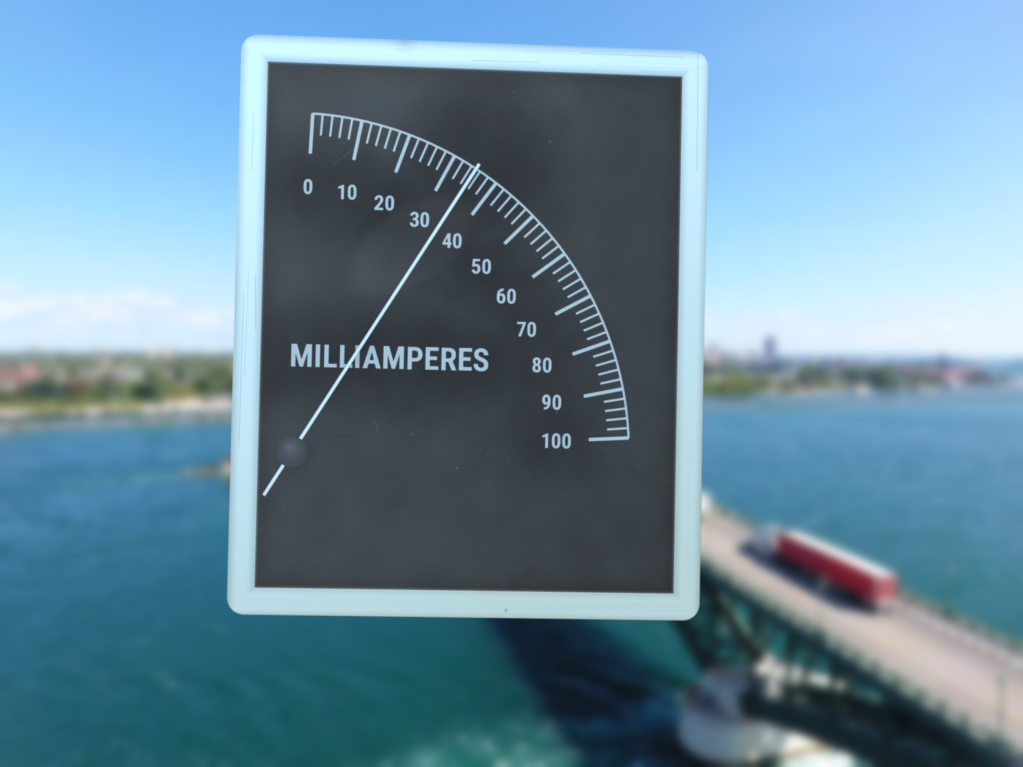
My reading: 35 mA
